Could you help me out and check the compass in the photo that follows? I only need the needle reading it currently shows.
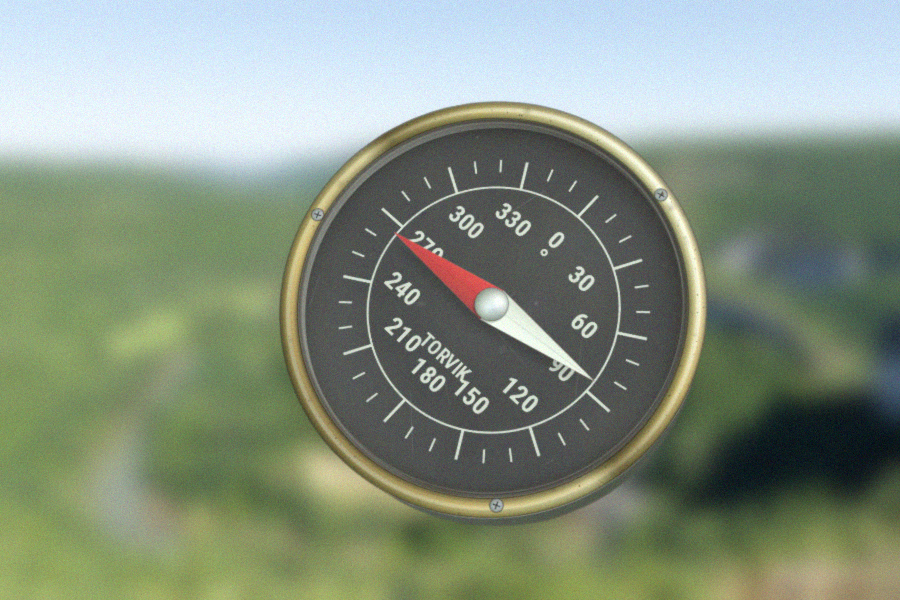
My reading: 265 °
